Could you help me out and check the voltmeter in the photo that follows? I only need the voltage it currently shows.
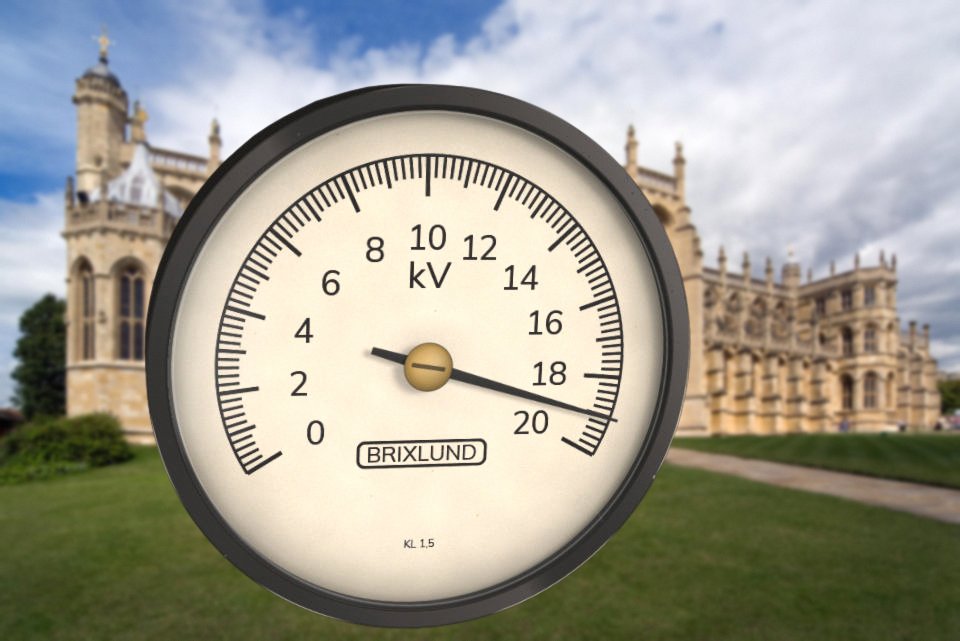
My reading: 19 kV
